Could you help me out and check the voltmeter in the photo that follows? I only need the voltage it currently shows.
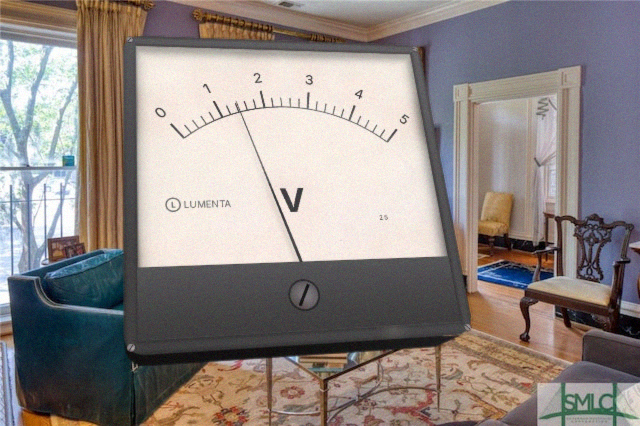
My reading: 1.4 V
